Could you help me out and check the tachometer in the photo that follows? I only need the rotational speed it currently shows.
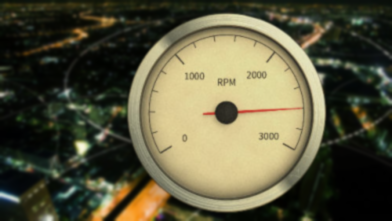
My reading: 2600 rpm
